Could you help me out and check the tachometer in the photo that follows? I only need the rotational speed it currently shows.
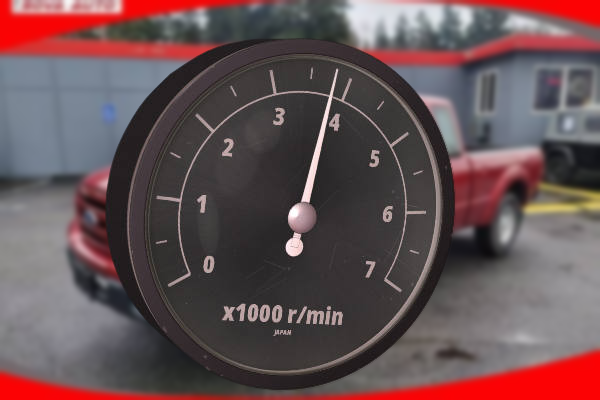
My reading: 3750 rpm
